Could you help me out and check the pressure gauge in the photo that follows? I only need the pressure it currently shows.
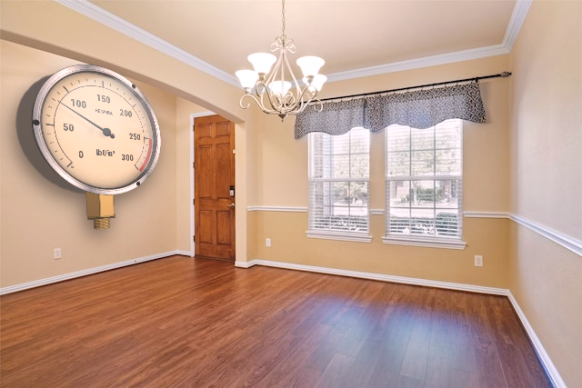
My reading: 80 psi
